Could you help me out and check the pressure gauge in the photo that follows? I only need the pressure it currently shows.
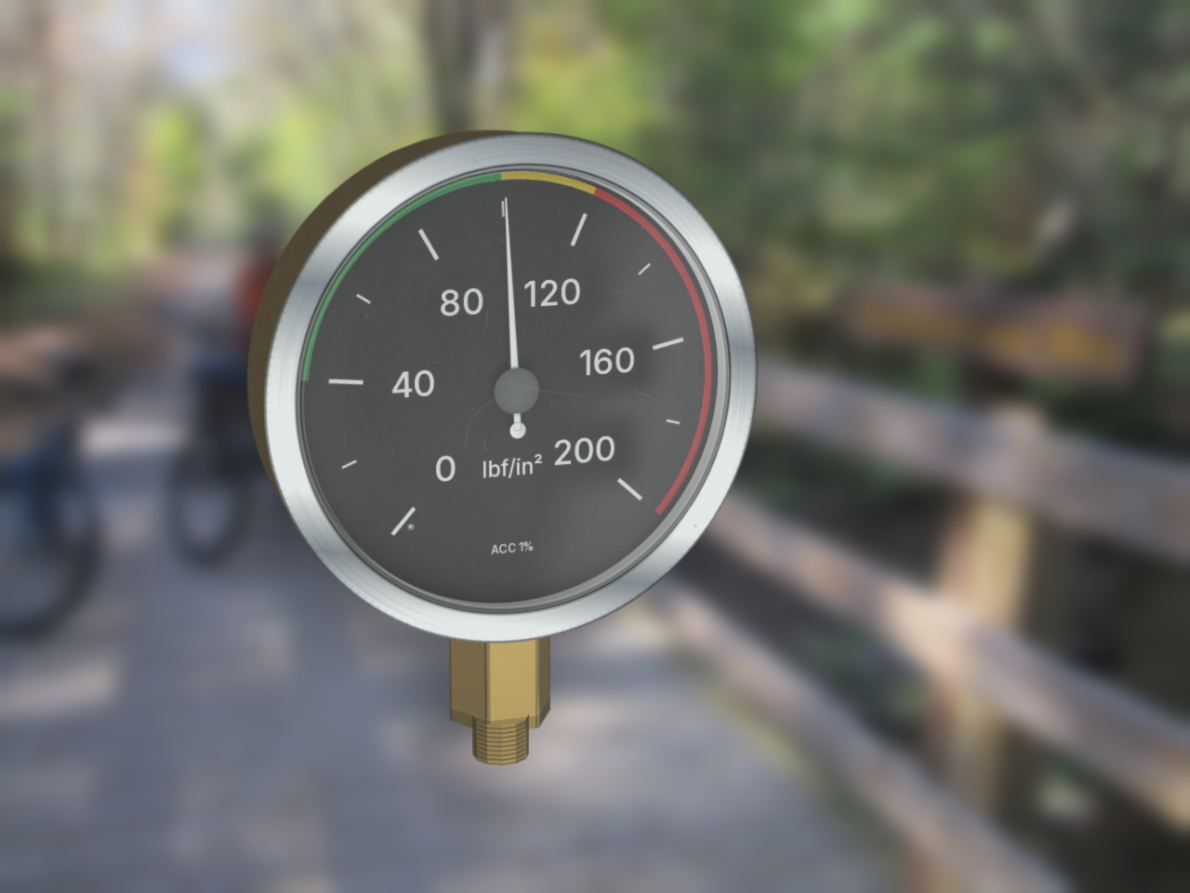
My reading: 100 psi
